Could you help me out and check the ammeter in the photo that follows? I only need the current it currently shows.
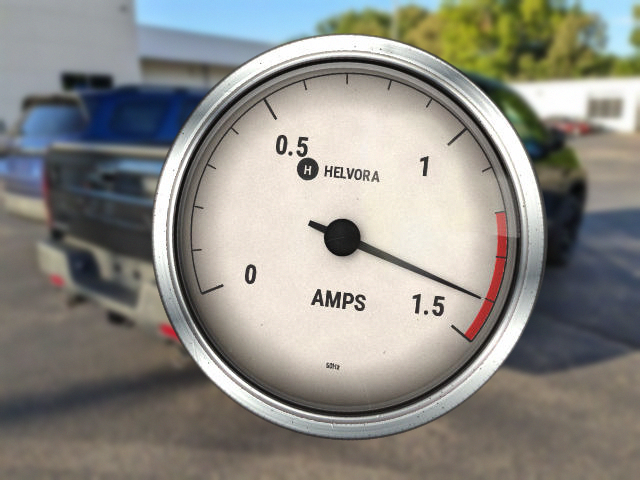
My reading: 1.4 A
